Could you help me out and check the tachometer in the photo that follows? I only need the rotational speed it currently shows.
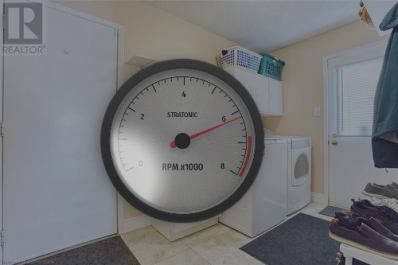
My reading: 6200 rpm
